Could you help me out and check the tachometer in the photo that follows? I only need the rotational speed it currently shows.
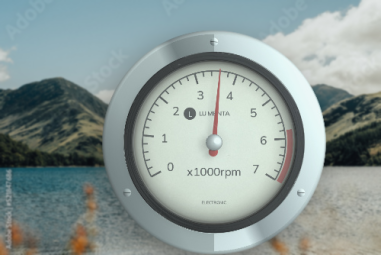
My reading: 3600 rpm
